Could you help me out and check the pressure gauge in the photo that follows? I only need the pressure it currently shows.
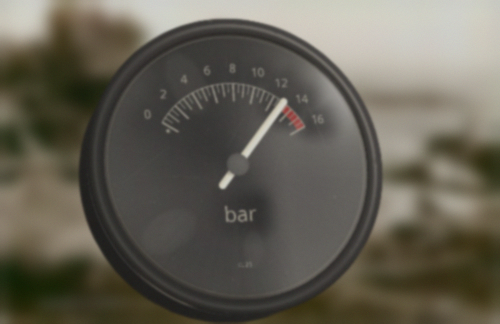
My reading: 13 bar
